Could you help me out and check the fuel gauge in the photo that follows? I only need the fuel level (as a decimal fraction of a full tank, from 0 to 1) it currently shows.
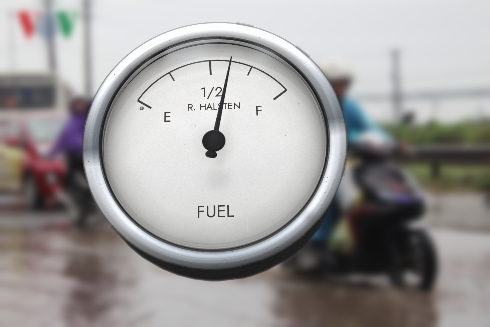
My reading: 0.625
